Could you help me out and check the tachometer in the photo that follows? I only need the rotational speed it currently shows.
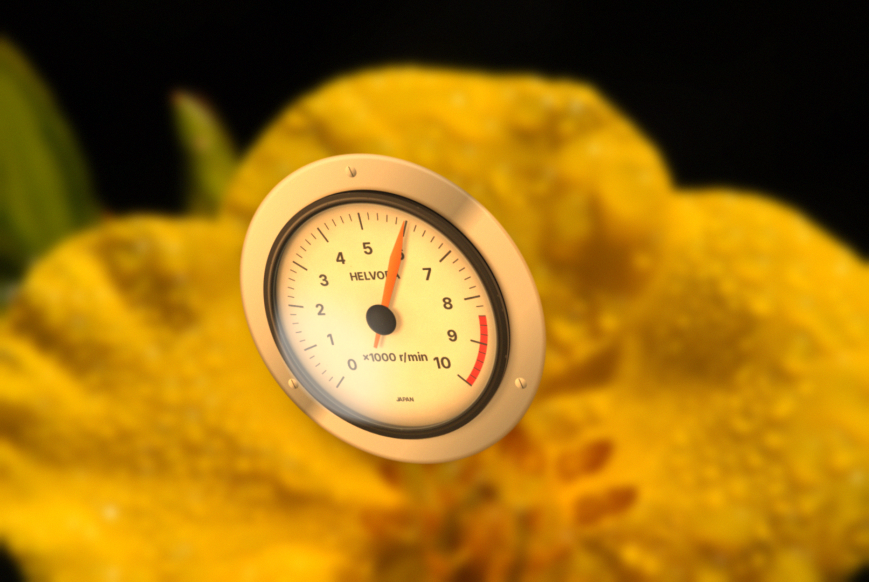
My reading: 6000 rpm
